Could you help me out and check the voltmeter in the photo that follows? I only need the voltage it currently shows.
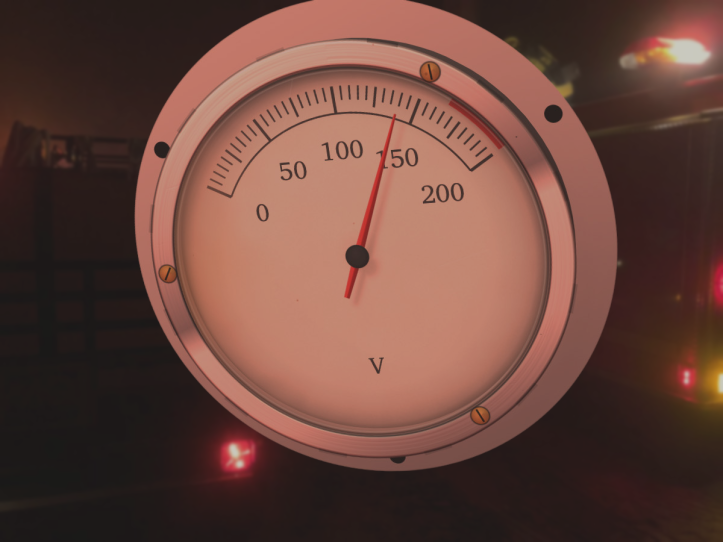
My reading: 140 V
